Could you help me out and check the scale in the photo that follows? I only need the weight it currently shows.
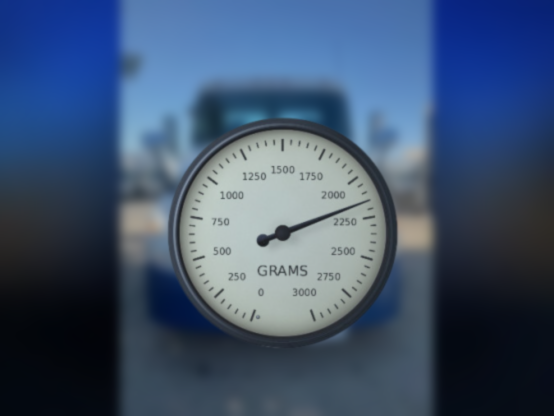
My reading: 2150 g
